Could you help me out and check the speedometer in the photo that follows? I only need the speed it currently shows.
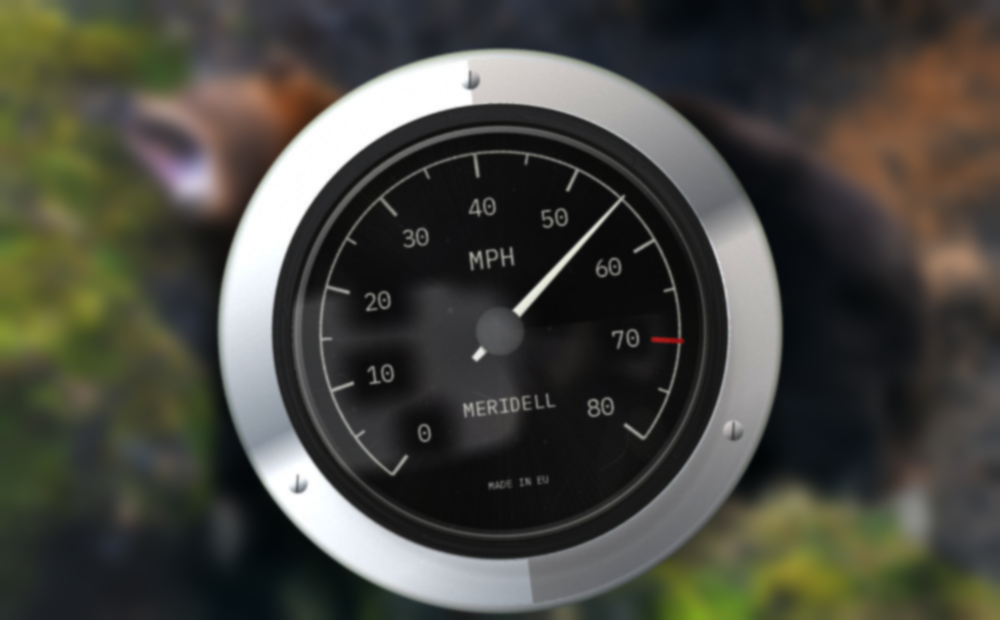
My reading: 55 mph
